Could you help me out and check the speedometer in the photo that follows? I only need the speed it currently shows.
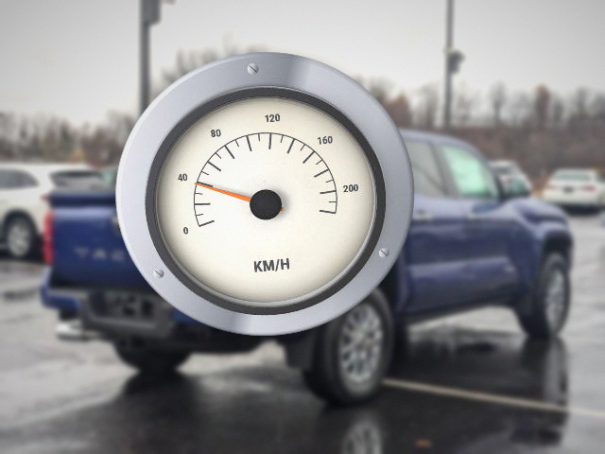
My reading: 40 km/h
